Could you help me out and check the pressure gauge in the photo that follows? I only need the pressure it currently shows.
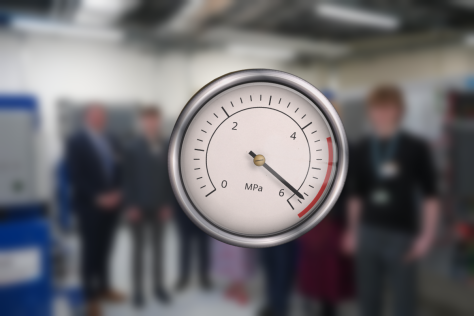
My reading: 5.7 MPa
